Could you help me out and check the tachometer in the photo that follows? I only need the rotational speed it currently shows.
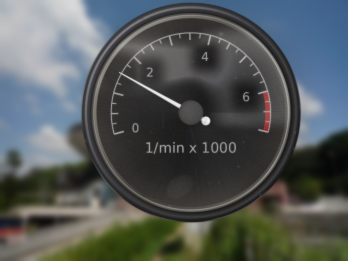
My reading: 1500 rpm
